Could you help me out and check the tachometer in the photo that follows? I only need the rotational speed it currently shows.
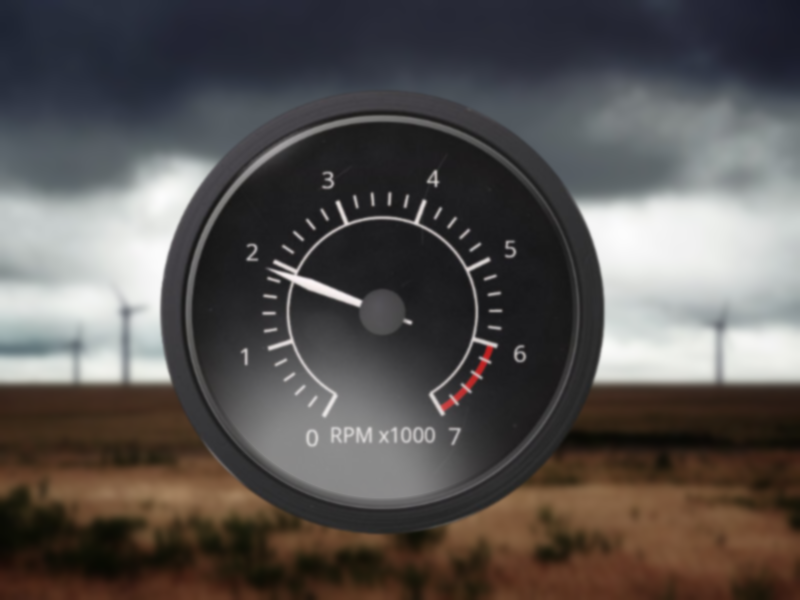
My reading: 1900 rpm
